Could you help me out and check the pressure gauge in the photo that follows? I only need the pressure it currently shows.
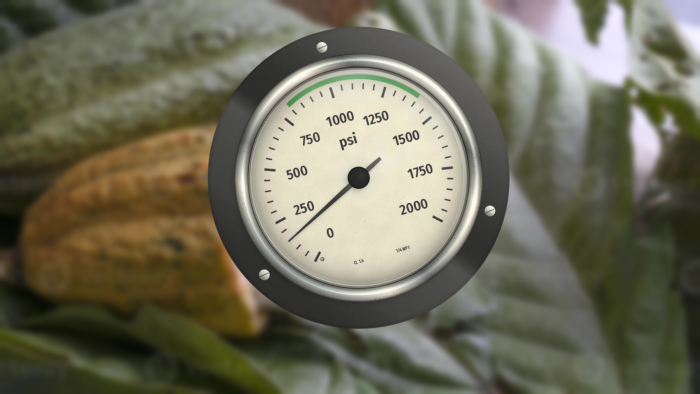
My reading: 150 psi
